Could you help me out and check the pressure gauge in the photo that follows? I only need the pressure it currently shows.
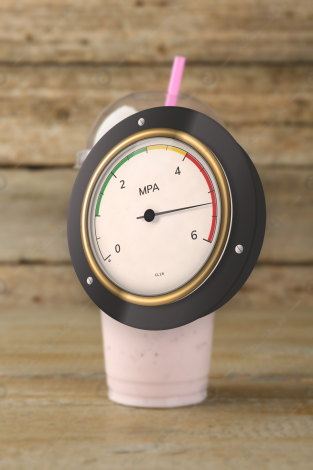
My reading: 5.25 MPa
